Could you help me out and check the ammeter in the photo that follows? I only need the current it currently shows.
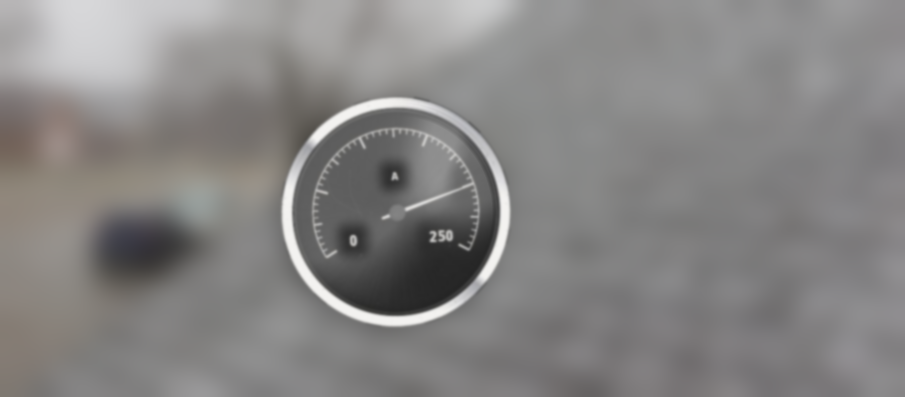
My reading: 200 A
